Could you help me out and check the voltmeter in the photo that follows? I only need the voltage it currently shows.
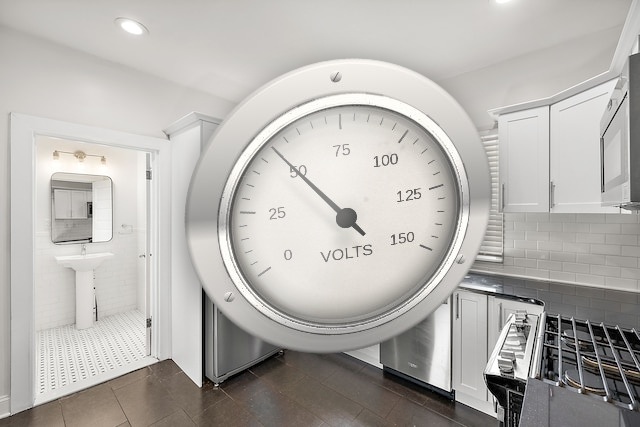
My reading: 50 V
